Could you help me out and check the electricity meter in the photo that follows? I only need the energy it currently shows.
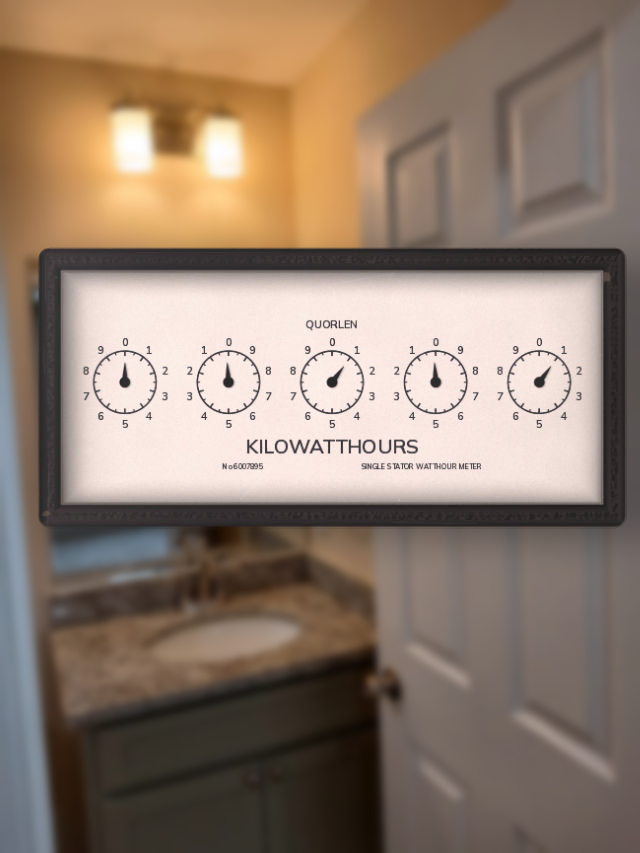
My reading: 101 kWh
